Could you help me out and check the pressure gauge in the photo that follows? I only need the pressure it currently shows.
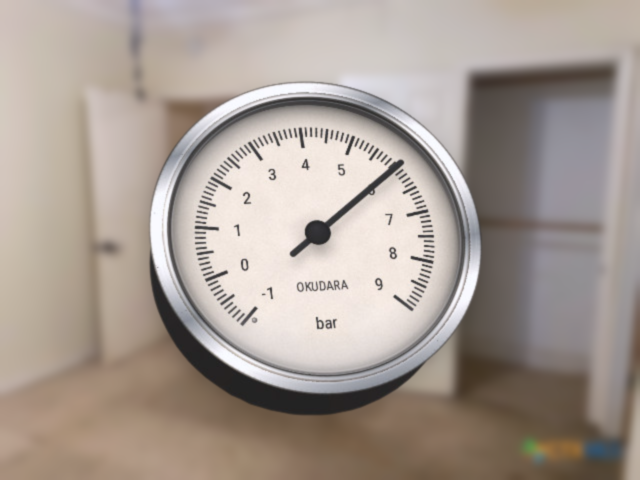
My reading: 6 bar
